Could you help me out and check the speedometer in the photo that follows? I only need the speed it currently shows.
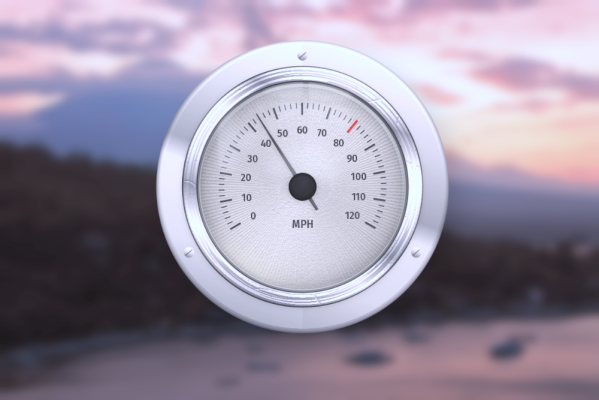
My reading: 44 mph
